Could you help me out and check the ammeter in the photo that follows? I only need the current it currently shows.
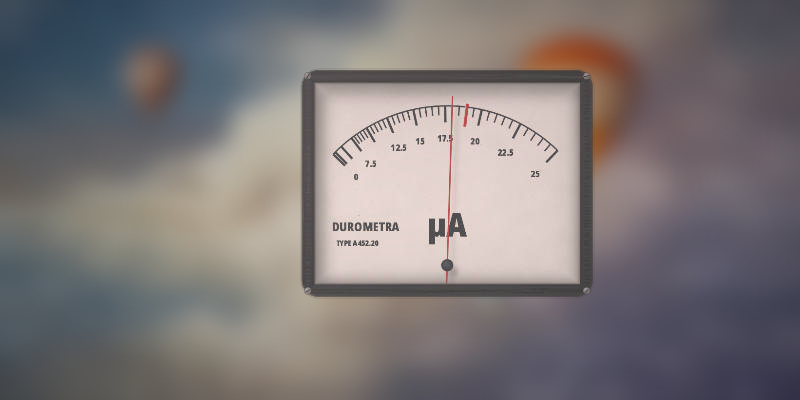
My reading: 18 µA
